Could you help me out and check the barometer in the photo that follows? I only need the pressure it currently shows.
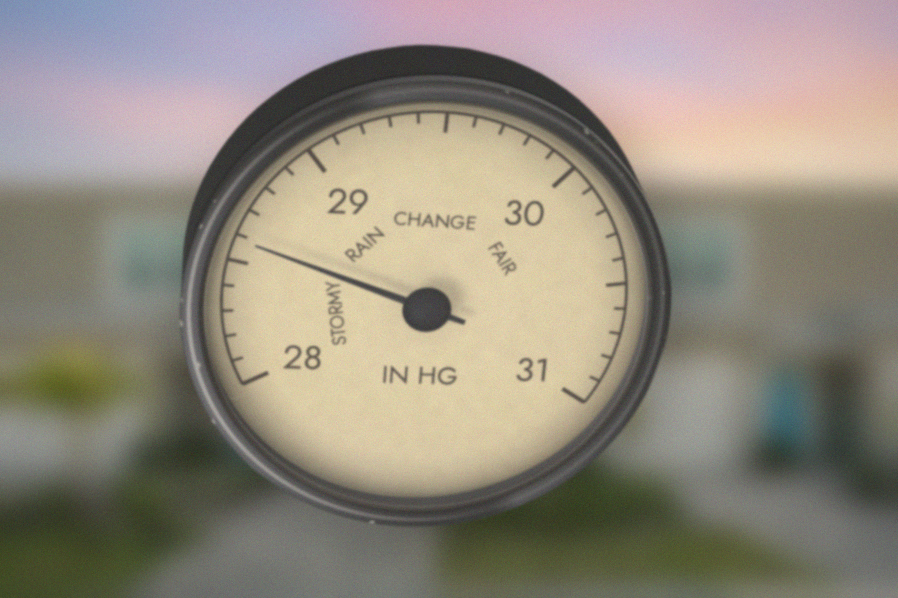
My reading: 28.6 inHg
